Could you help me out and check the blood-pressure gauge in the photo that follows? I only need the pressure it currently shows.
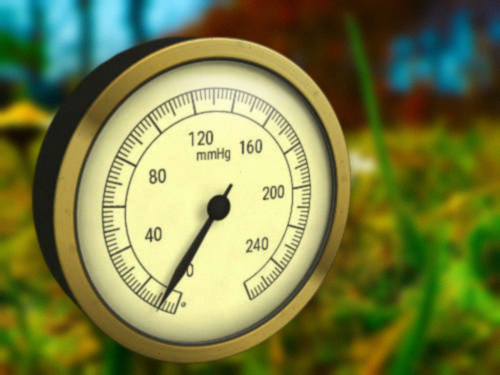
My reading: 10 mmHg
